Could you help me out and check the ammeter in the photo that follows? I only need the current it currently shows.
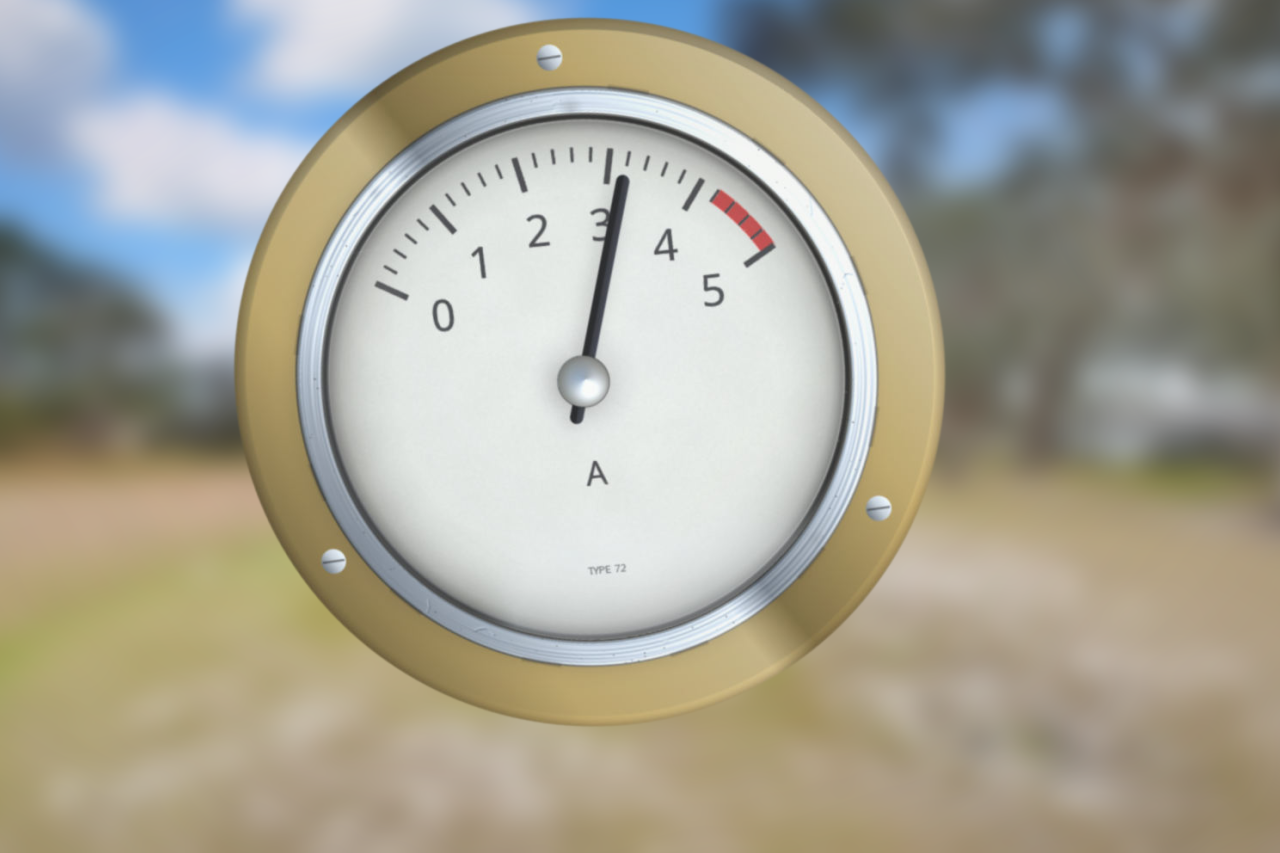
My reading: 3.2 A
